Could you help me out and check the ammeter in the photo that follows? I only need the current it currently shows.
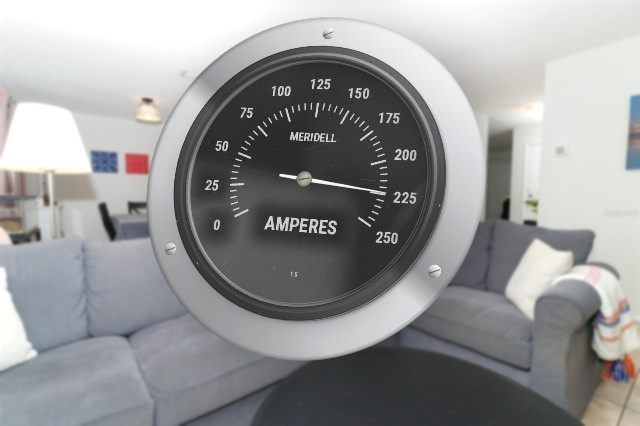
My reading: 225 A
